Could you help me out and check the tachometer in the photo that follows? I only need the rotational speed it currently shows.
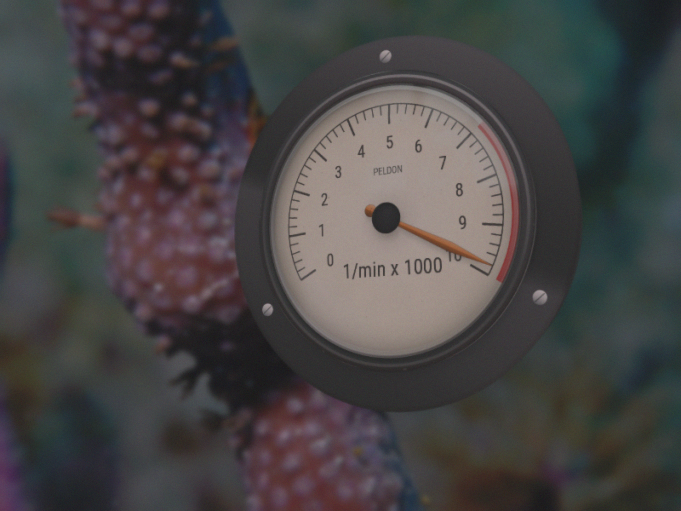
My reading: 9800 rpm
